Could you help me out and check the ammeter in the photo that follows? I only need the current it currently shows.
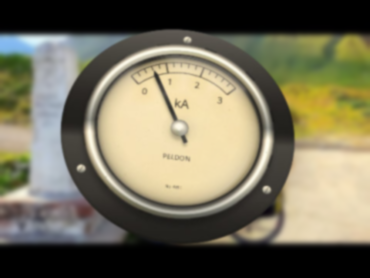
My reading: 0.6 kA
